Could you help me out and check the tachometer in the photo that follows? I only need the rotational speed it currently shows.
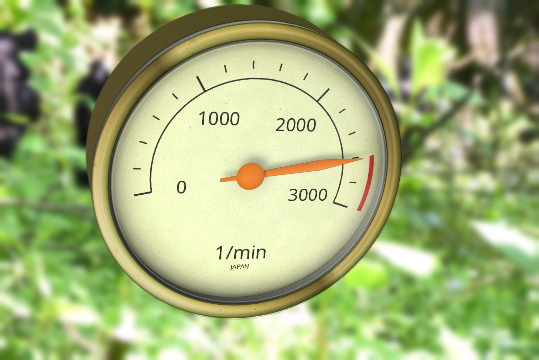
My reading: 2600 rpm
